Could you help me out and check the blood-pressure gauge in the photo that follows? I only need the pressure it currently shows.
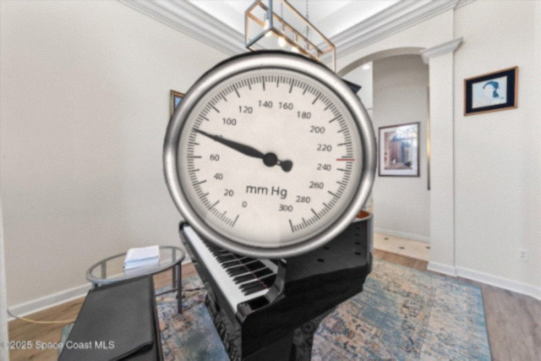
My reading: 80 mmHg
